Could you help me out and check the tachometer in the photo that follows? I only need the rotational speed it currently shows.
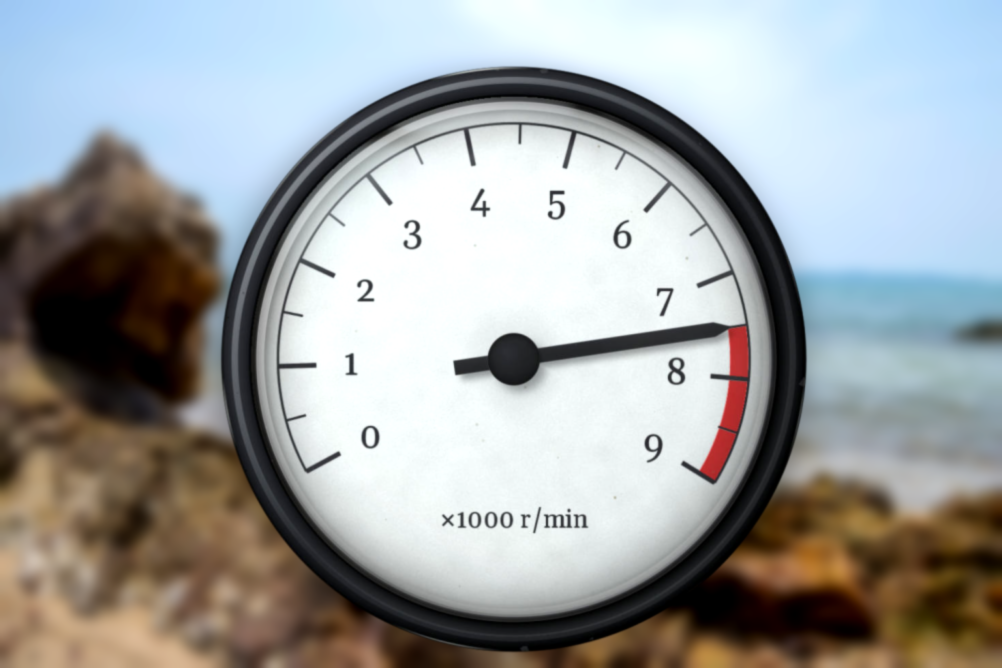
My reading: 7500 rpm
